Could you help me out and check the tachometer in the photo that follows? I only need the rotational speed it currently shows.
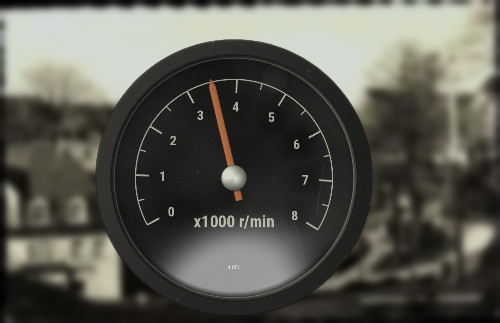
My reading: 3500 rpm
